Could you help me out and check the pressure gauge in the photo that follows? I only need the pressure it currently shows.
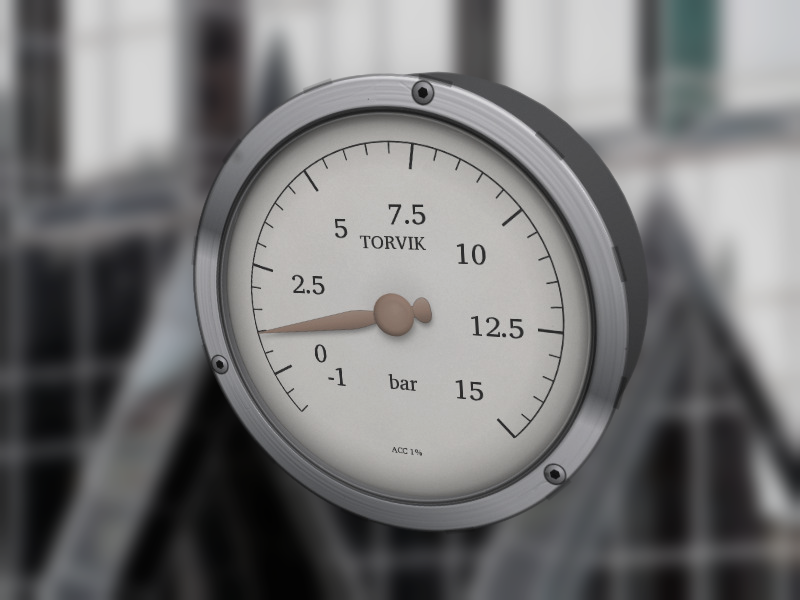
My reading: 1 bar
